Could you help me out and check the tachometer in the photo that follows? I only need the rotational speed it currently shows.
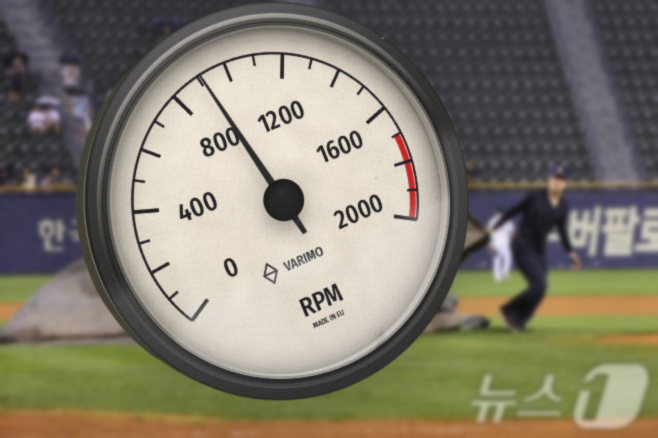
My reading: 900 rpm
